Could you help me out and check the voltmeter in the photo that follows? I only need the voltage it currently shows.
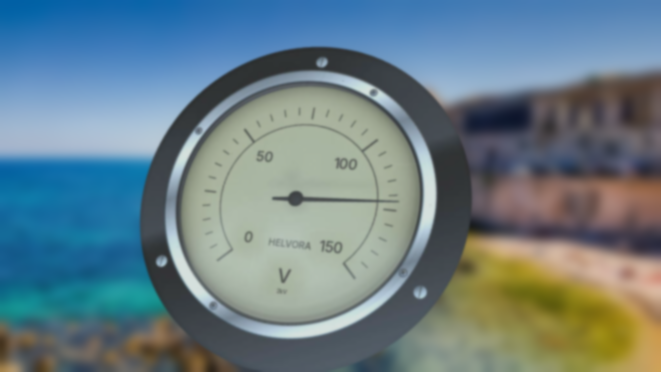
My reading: 122.5 V
